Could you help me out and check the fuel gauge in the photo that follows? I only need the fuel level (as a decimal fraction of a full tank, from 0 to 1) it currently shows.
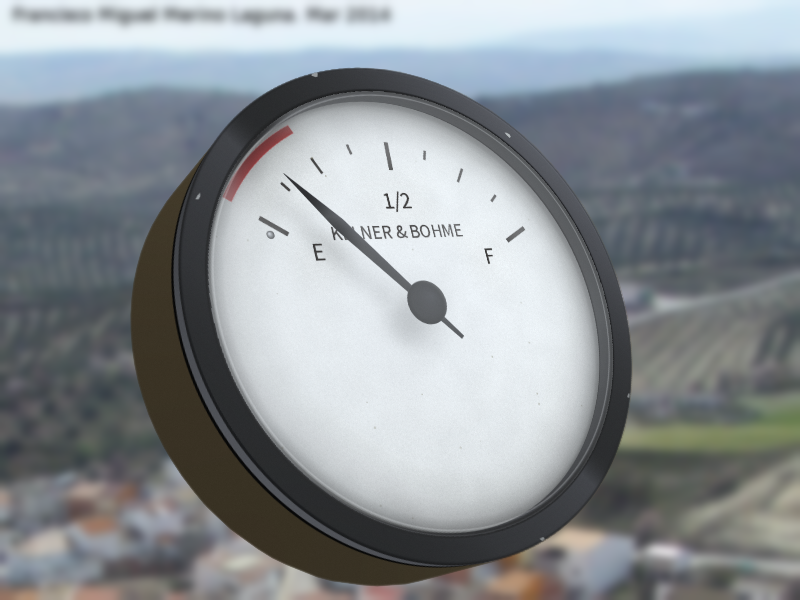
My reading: 0.125
